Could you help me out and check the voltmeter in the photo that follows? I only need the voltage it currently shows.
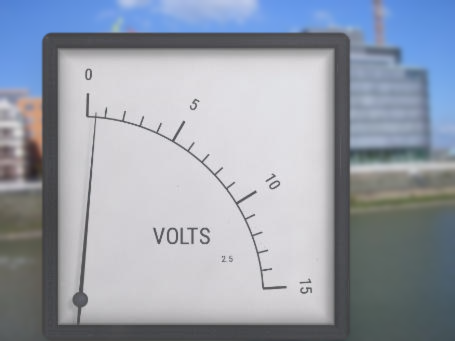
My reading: 0.5 V
